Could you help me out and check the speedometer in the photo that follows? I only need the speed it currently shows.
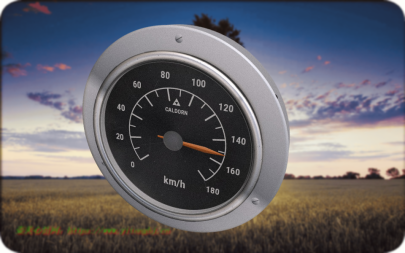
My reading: 150 km/h
